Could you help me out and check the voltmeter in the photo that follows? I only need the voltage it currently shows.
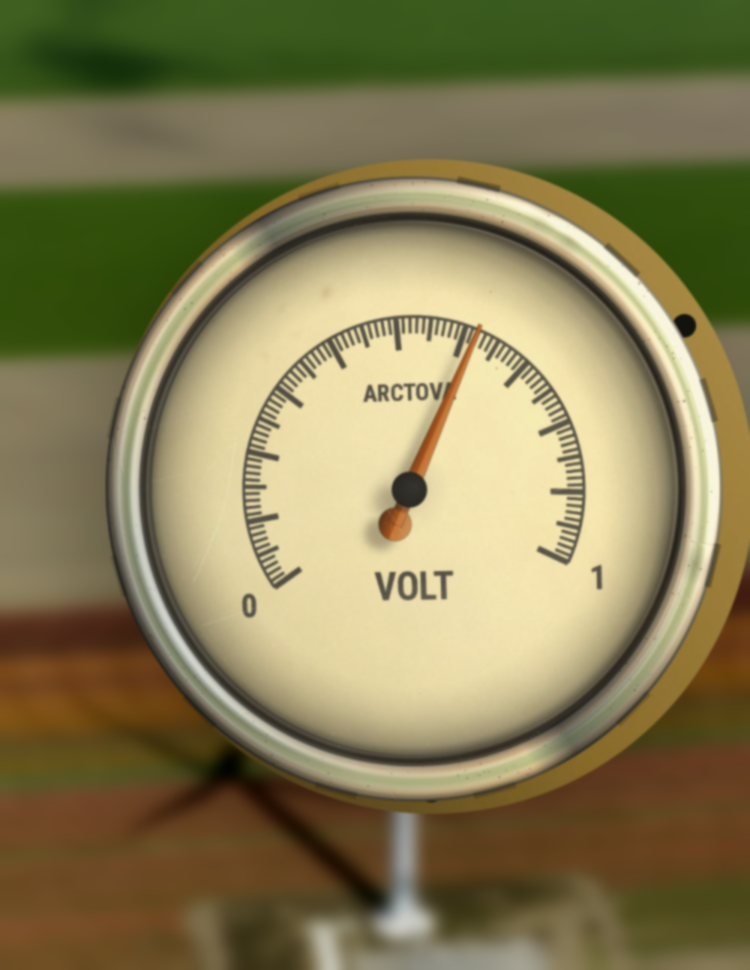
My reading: 0.62 V
